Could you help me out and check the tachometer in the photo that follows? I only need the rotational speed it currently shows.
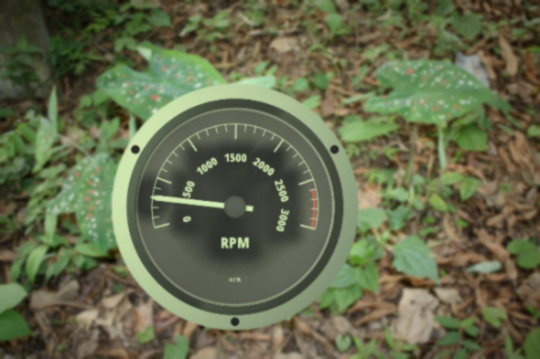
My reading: 300 rpm
